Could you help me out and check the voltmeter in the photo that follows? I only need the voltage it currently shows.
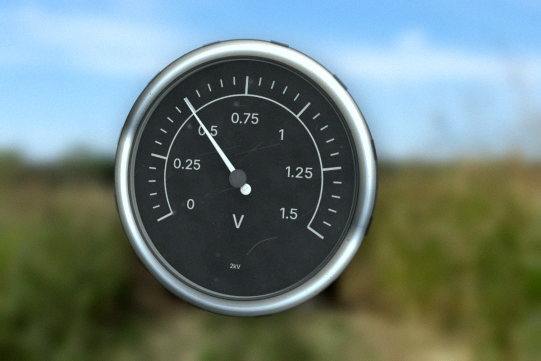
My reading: 0.5 V
